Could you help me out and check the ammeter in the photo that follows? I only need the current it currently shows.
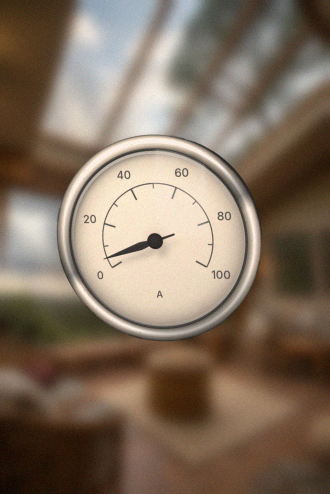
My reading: 5 A
